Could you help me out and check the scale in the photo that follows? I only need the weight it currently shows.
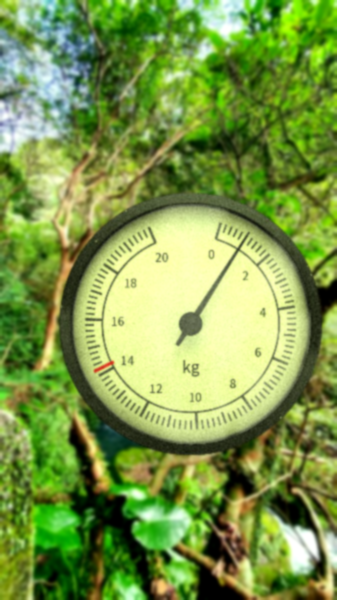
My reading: 1 kg
